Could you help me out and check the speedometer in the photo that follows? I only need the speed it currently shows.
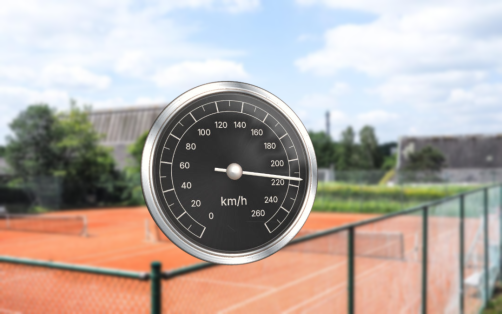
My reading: 215 km/h
